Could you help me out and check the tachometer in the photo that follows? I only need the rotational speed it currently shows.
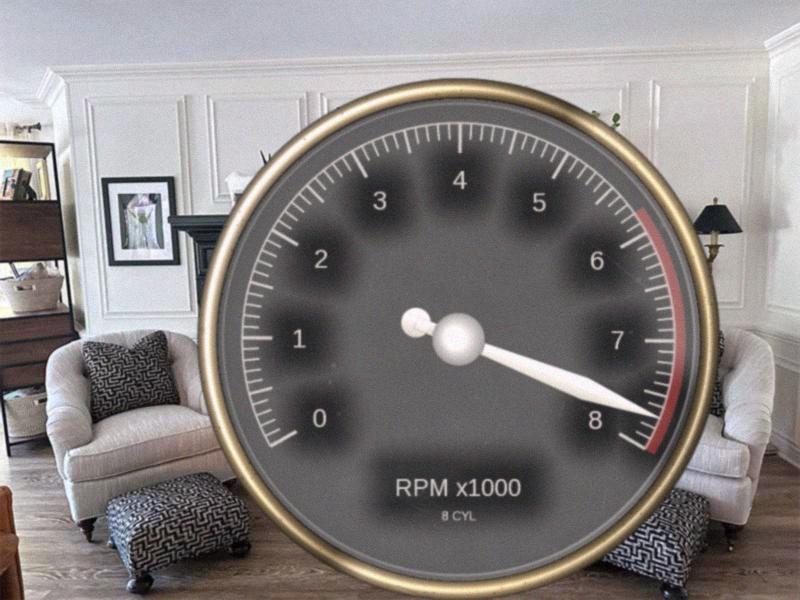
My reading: 7700 rpm
